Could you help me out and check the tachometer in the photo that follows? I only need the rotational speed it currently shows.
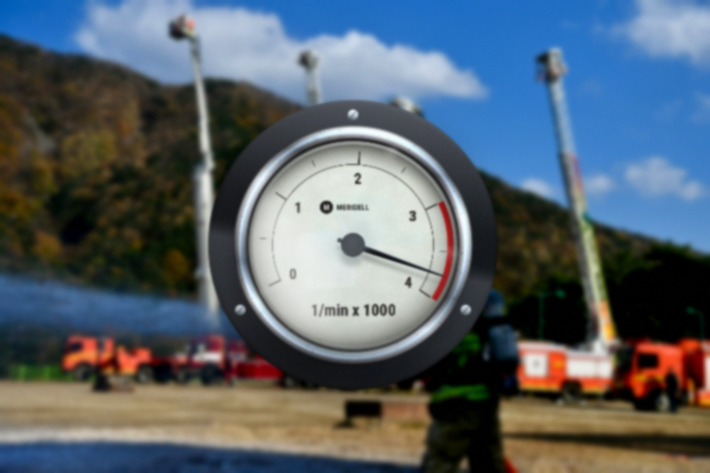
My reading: 3750 rpm
